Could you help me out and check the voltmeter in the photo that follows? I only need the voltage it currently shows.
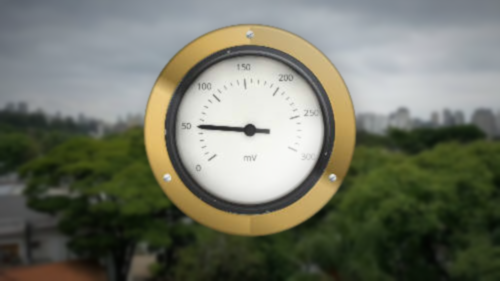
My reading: 50 mV
